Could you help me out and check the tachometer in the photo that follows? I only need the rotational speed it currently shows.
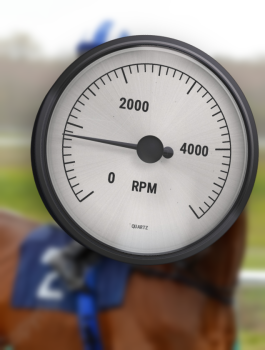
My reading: 850 rpm
